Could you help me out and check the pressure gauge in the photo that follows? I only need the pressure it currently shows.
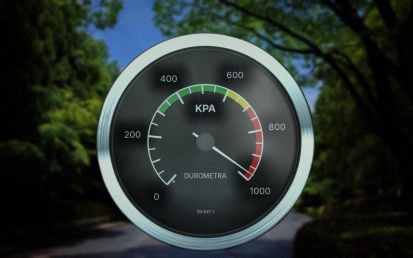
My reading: 975 kPa
